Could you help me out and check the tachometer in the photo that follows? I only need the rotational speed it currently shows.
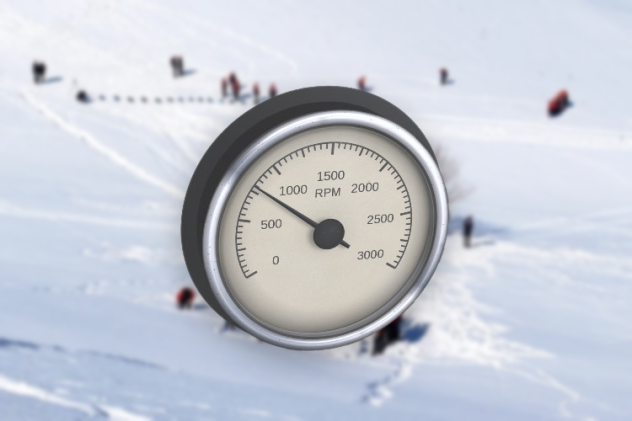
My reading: 800 rpm
